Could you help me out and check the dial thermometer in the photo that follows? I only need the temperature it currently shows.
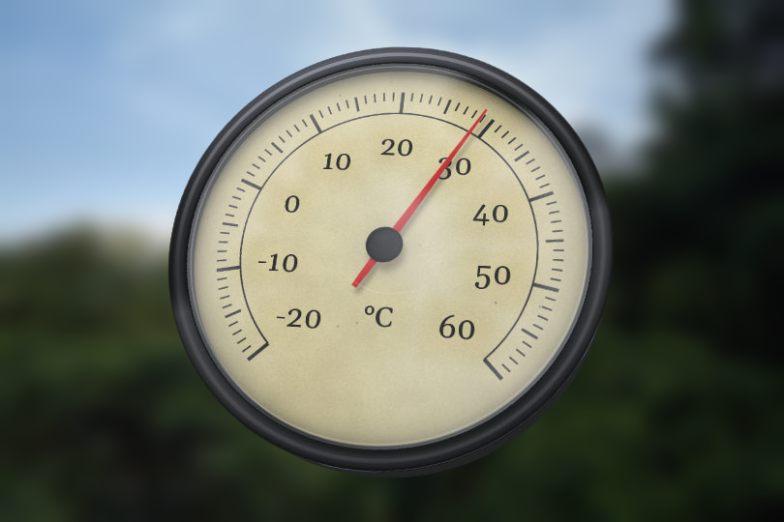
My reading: 29 °C
